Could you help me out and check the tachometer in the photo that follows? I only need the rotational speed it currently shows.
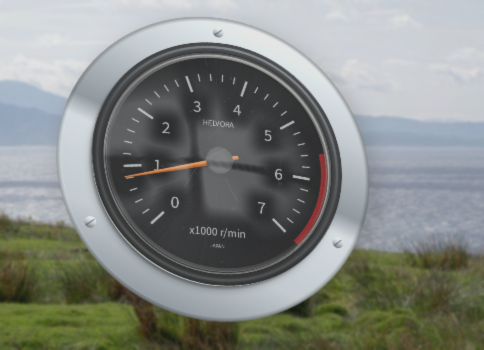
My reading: 800 rpm
